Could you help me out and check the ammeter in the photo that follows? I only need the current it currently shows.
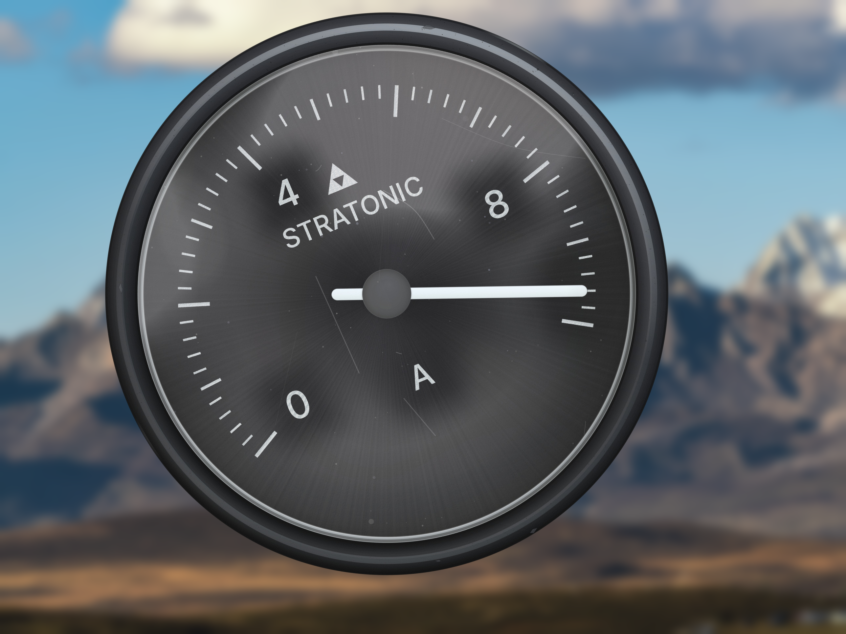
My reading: 9.6 A
